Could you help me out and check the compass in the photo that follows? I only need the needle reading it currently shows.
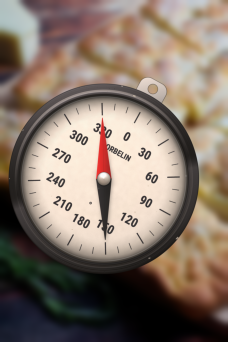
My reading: 330 °
